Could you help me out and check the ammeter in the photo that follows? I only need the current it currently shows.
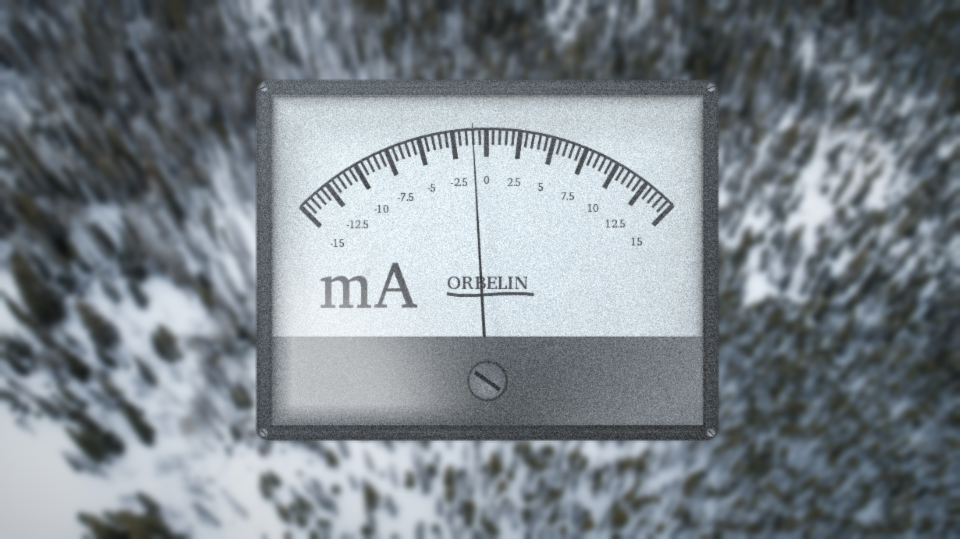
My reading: -1 mA
